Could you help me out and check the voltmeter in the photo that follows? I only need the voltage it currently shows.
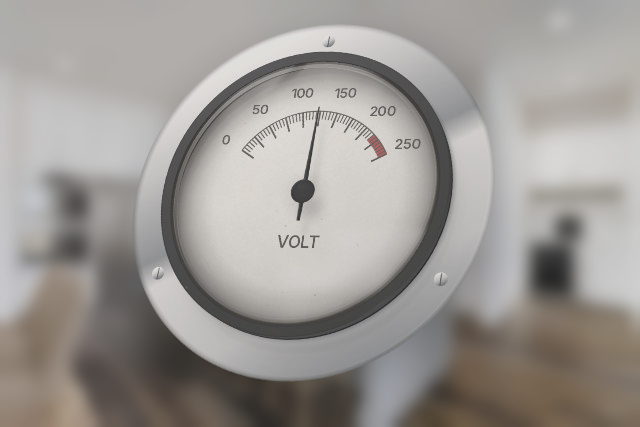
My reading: 125 V
